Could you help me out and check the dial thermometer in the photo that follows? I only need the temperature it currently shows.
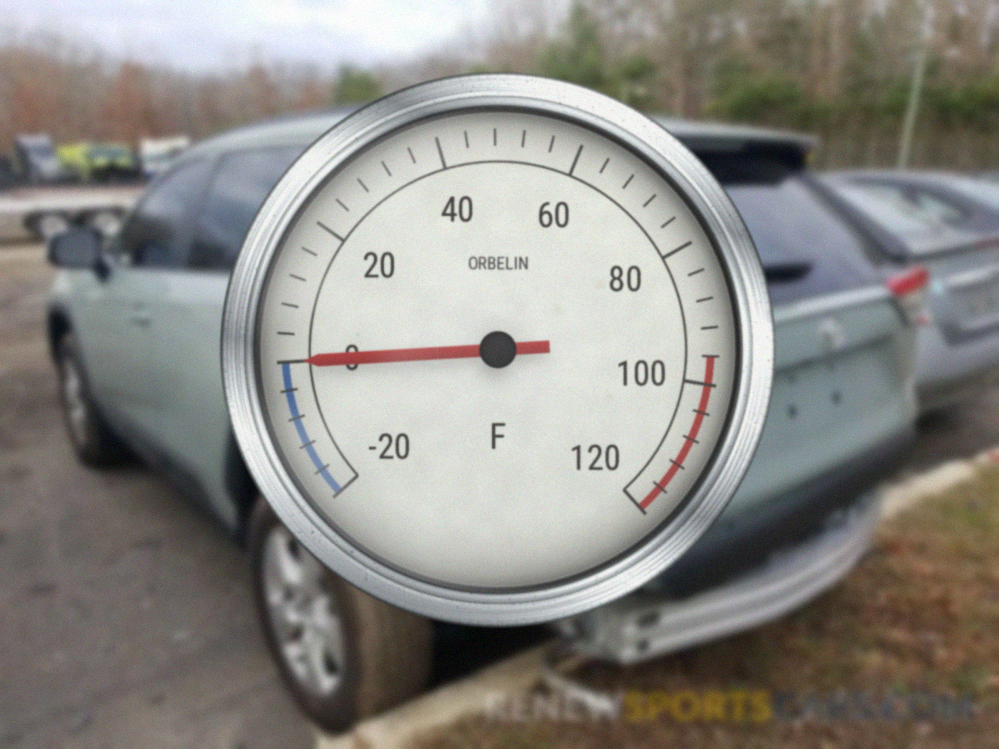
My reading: 0 °F
